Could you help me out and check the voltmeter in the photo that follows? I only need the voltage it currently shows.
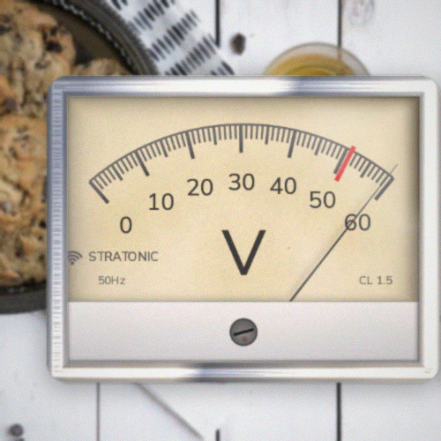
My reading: 59 V
